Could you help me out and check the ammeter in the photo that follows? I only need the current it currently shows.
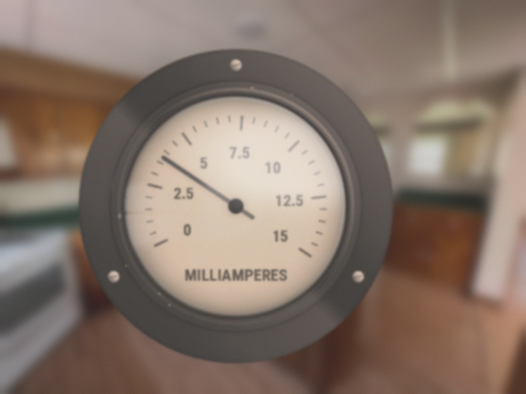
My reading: 3.75 mA
